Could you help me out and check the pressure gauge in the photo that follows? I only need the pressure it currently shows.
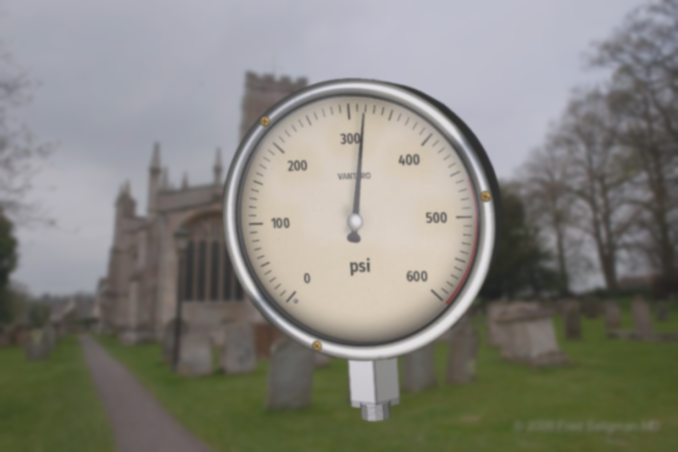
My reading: 320 psi
